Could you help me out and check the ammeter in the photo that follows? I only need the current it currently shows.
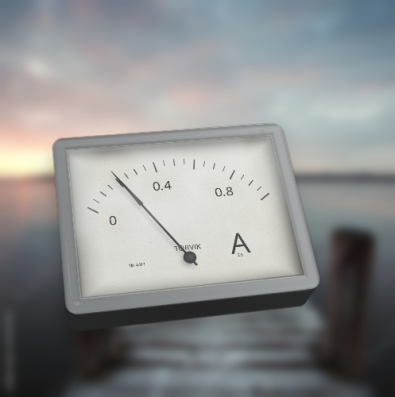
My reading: 0.2 A
